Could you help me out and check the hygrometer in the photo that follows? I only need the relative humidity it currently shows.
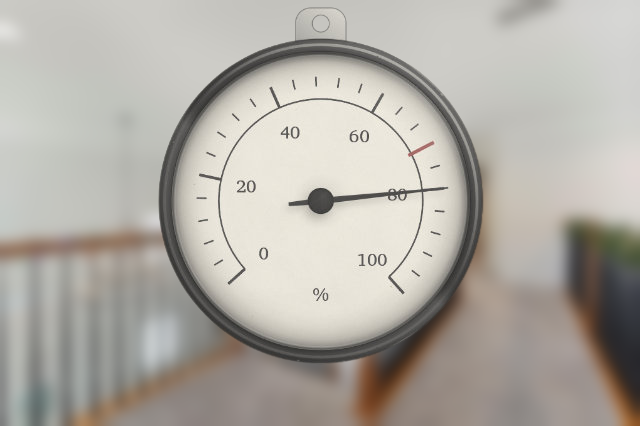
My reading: 80 %
